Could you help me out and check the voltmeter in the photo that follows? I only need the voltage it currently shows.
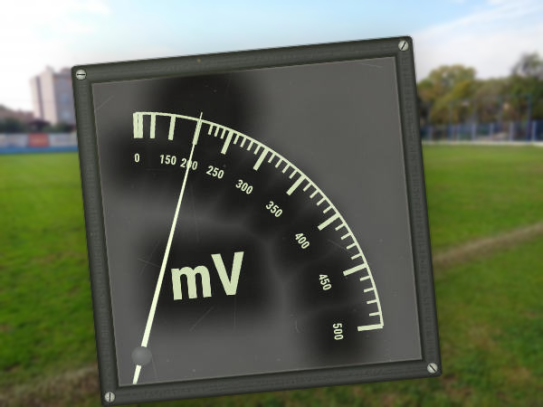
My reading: 200 mV
